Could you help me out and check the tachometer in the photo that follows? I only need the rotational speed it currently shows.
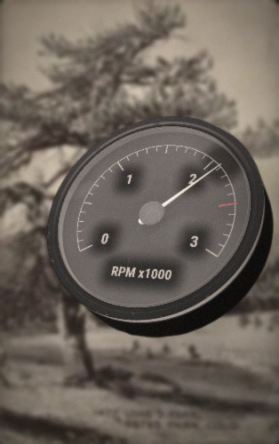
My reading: 2100 rpm
